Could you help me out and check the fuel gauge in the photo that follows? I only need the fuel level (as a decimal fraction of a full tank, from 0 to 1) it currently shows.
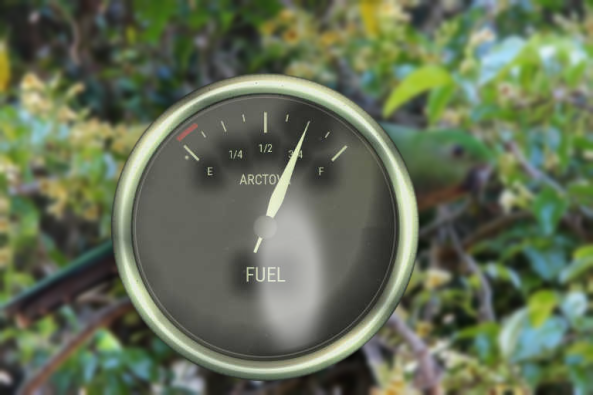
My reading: 0.75
